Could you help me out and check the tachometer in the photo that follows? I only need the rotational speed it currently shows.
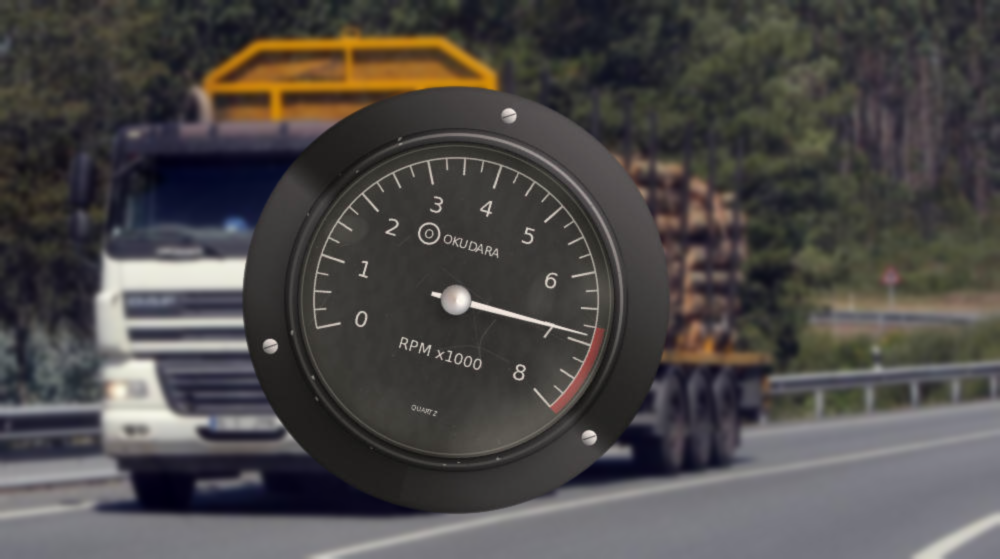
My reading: 6875 rpm
